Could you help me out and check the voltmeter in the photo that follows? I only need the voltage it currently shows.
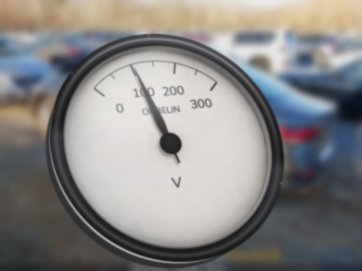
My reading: 100 V
